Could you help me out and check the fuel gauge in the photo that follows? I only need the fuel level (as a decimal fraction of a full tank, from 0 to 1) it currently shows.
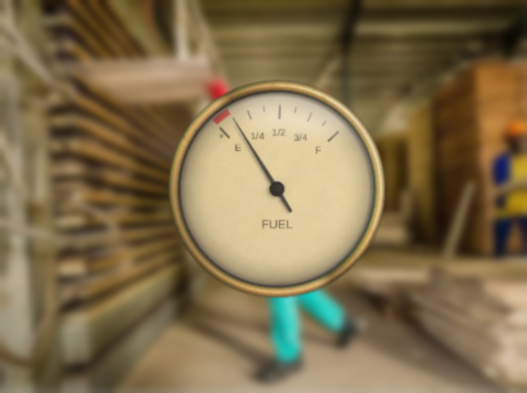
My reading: 0.125
